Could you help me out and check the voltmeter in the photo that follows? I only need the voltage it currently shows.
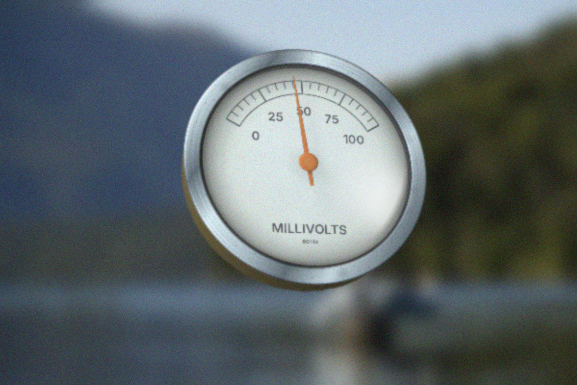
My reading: 45 mV
